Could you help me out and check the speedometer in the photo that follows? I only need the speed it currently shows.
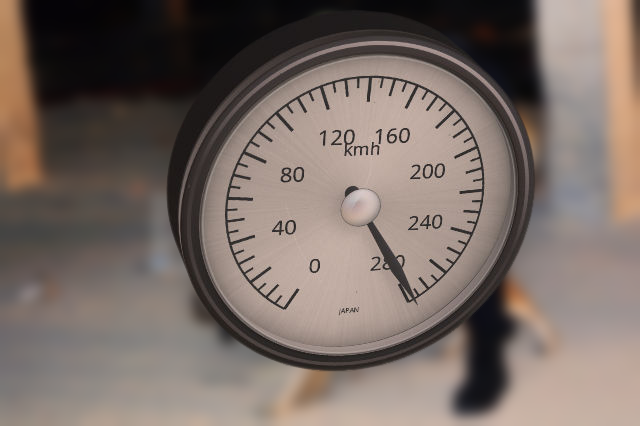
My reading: 277.5 km/h
